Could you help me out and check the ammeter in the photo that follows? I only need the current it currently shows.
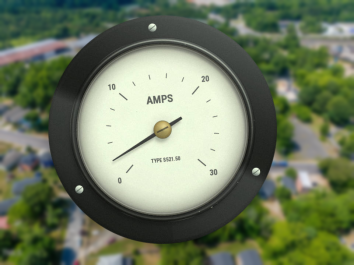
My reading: 2 A
